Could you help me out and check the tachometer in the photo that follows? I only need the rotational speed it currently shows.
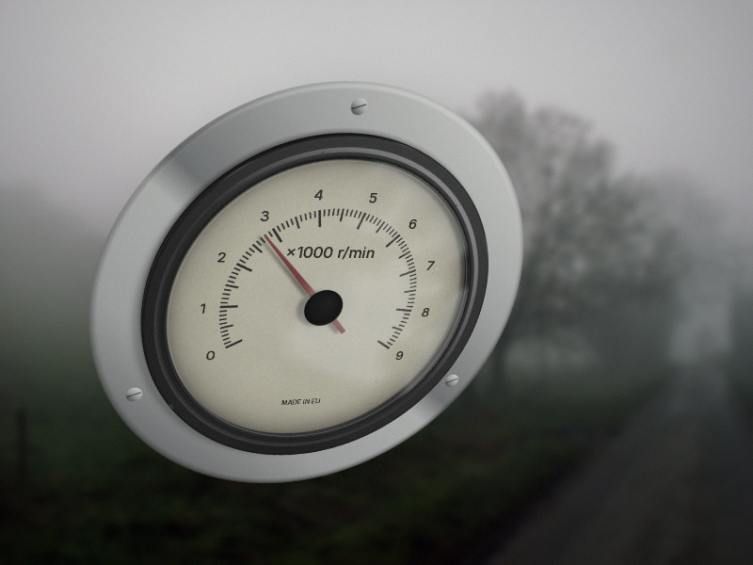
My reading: 2800 rpm
